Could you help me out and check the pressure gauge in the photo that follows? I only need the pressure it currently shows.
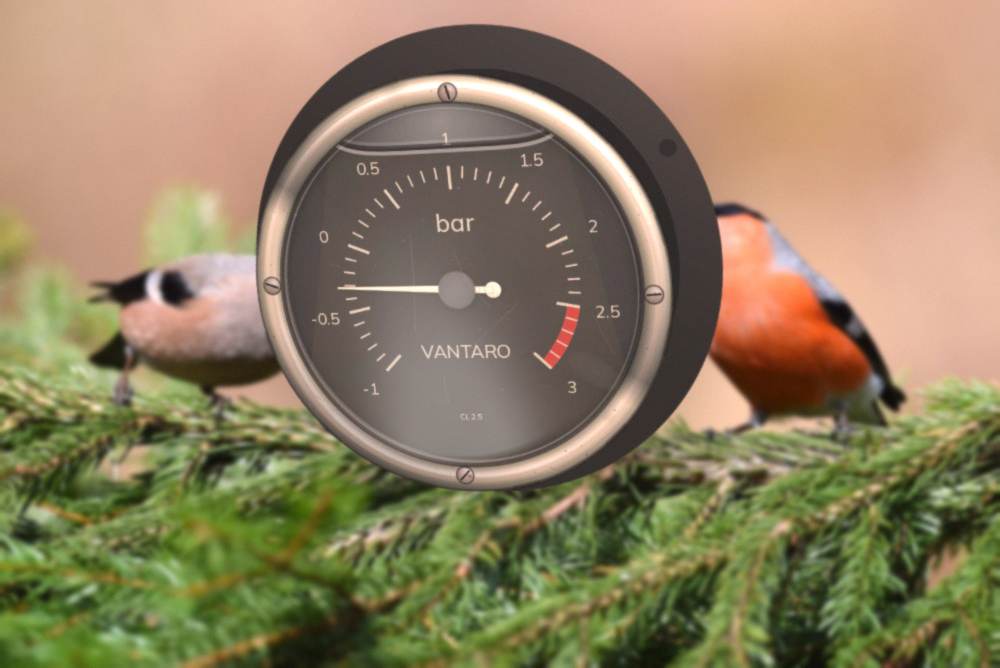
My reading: -0.3 bar
